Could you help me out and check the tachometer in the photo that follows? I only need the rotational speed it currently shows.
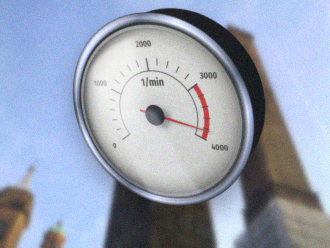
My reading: 3800 rpm
